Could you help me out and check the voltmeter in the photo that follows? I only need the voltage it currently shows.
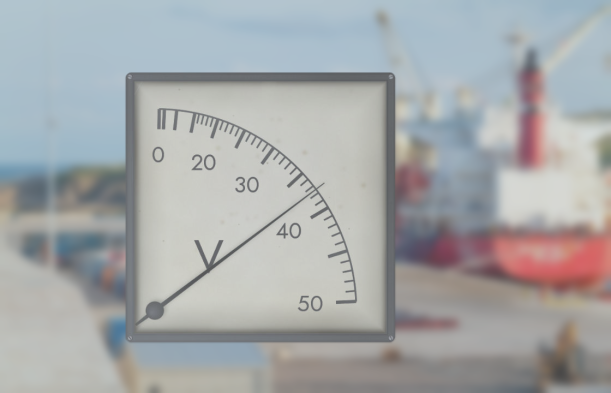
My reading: 37.5 V
